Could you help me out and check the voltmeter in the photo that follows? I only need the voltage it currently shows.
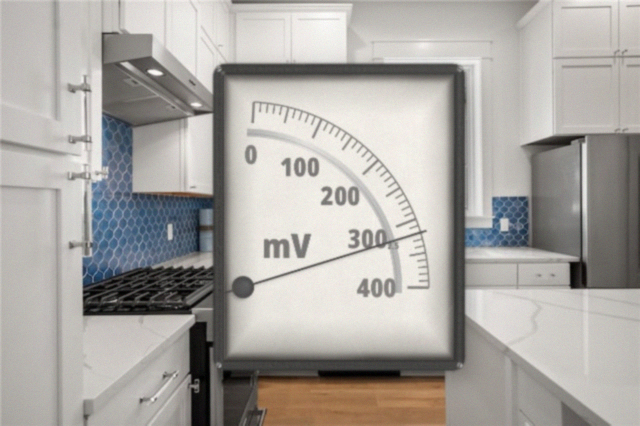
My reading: 320 mV
